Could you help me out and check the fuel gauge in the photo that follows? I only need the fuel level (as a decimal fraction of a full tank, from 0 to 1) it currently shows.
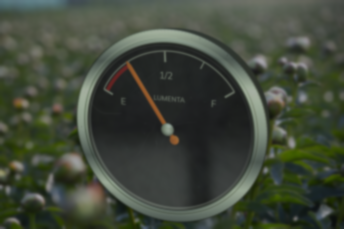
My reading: 0.25
